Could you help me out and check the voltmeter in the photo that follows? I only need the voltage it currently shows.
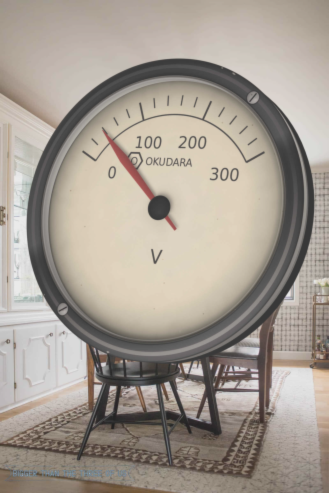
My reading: 40 V
